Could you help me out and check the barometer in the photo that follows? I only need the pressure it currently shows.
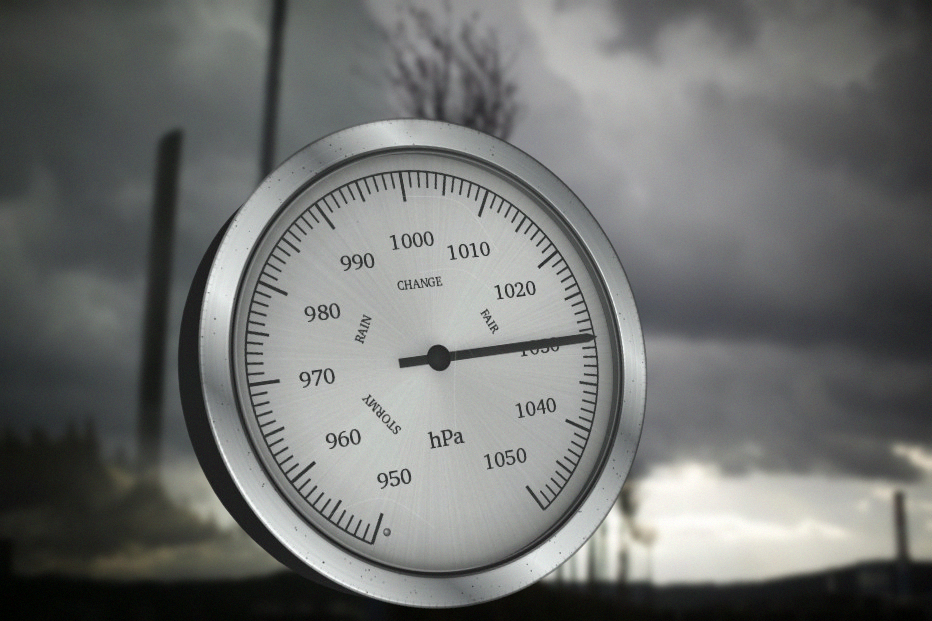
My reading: 1030 hPa
